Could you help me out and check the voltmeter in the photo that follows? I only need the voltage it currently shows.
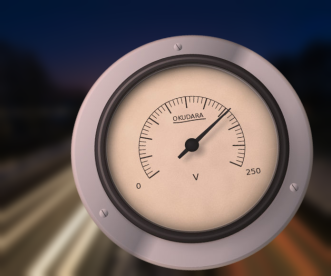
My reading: 180 V
